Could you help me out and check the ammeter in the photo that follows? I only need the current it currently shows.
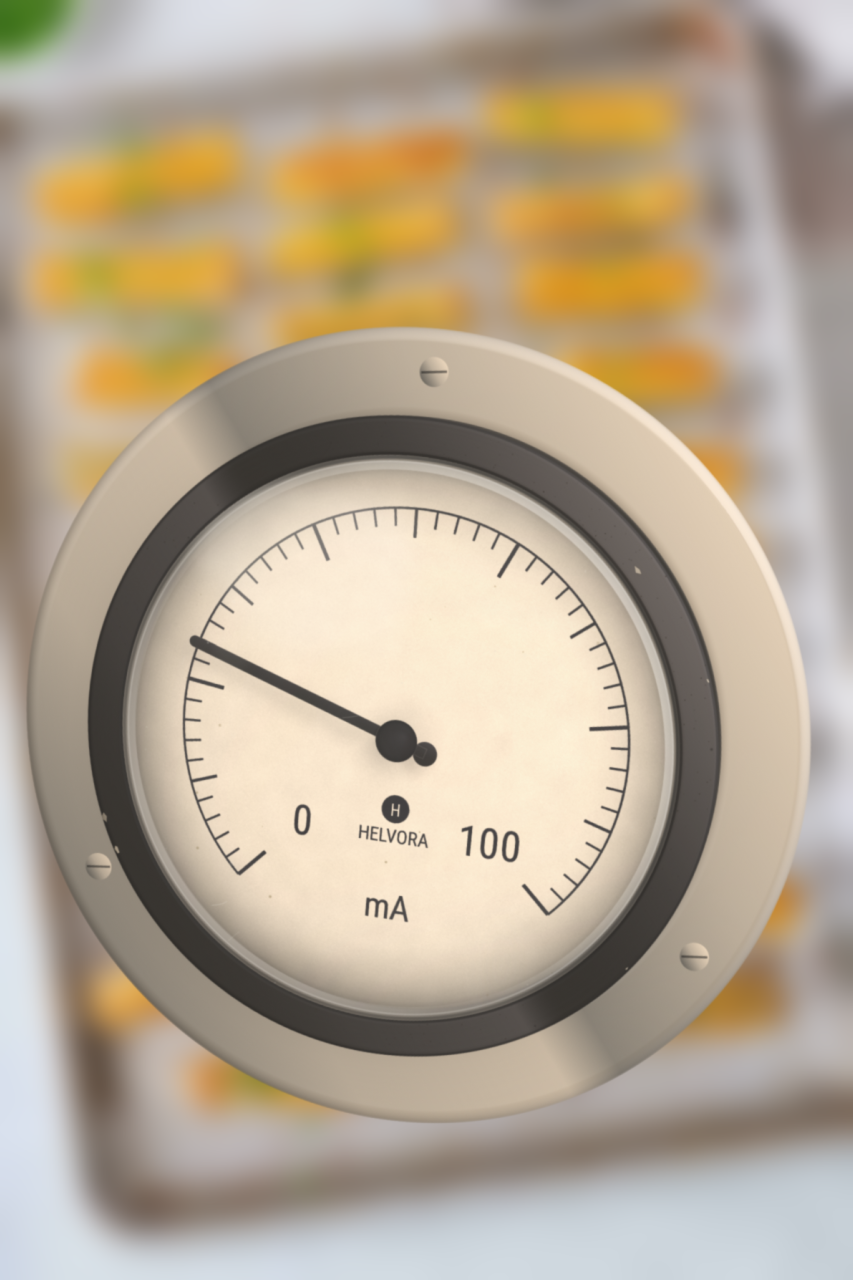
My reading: 24 mA
